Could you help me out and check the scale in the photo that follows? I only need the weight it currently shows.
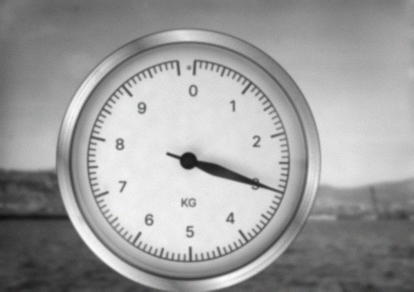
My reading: 3 kg
